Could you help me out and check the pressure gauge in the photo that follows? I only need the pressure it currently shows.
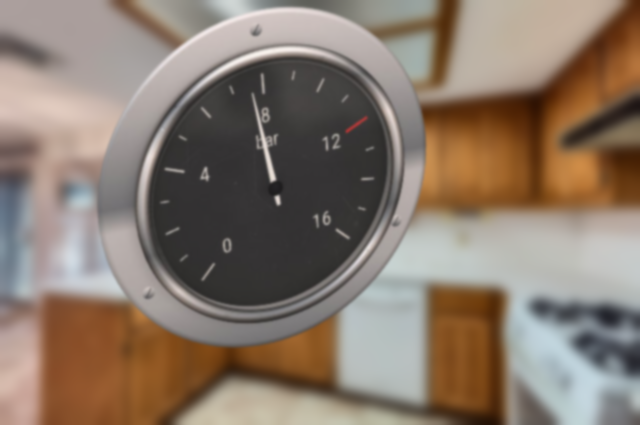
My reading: 7.5 bar
